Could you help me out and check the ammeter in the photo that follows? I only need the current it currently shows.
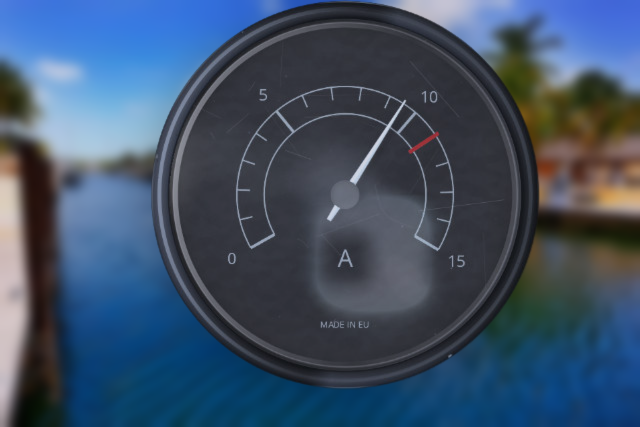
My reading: 9.5 A
